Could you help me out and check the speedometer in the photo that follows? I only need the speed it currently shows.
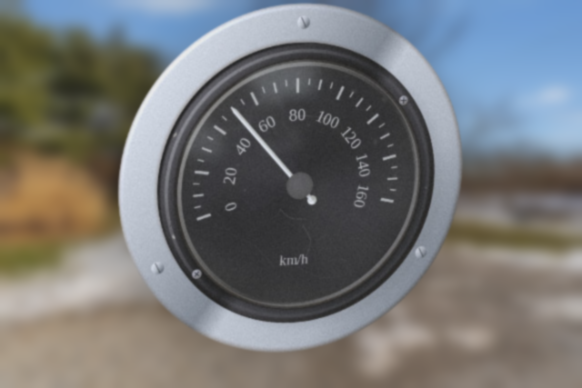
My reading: 50 km/h
